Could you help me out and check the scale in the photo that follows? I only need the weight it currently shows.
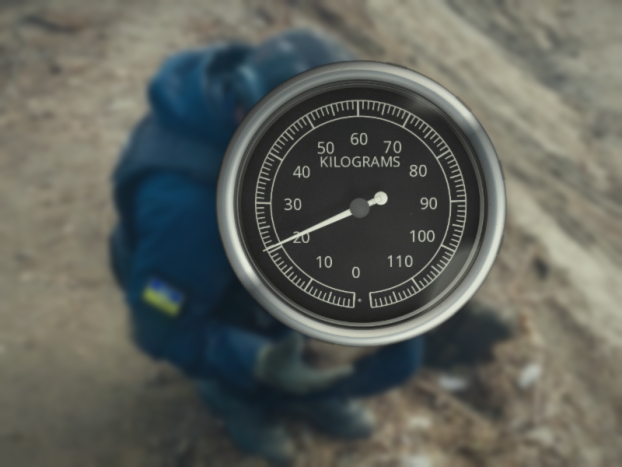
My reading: 21 kg
